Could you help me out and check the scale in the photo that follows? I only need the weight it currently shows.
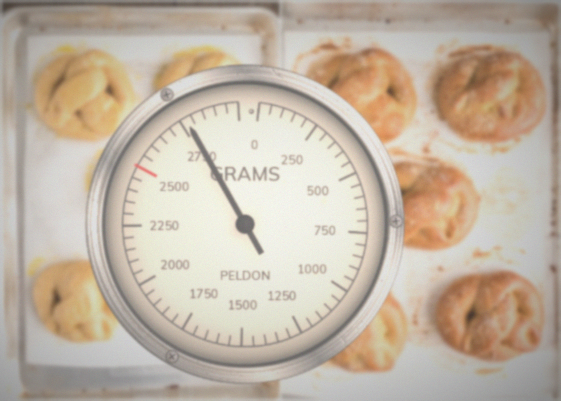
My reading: 2775 g
